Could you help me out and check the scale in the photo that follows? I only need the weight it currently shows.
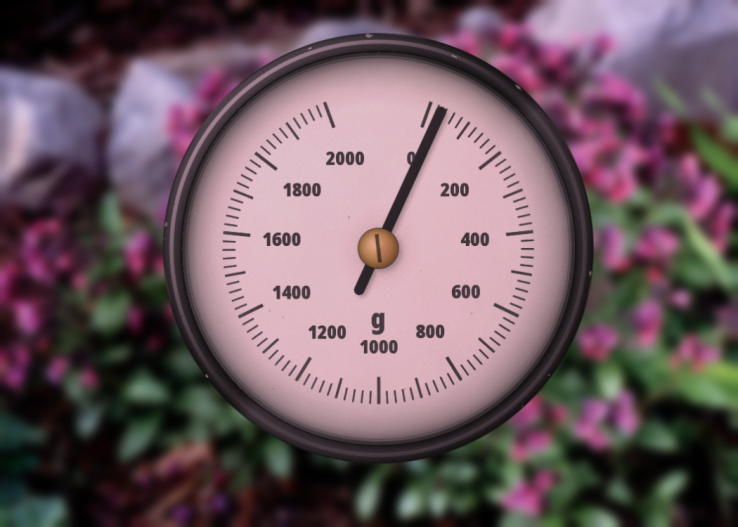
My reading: 30 g
